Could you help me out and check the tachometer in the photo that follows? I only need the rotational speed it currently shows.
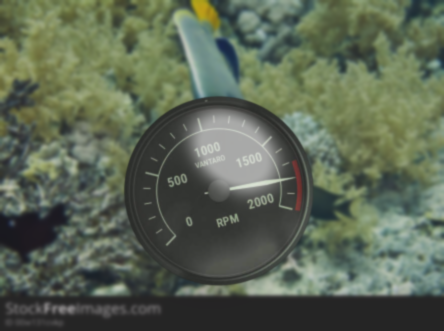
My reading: 1800 rpm
